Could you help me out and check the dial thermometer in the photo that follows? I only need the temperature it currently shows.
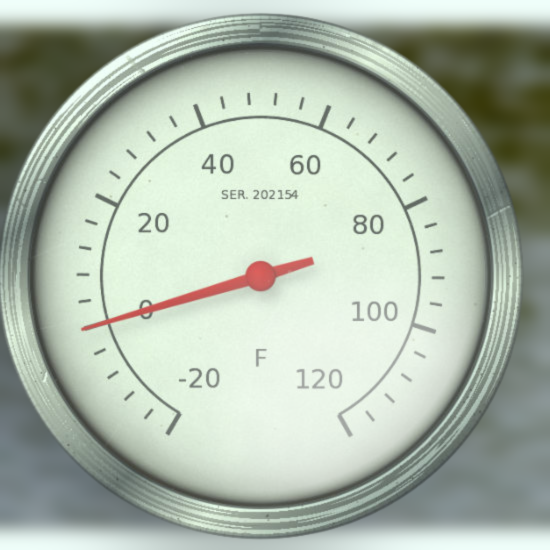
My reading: 0 °F
